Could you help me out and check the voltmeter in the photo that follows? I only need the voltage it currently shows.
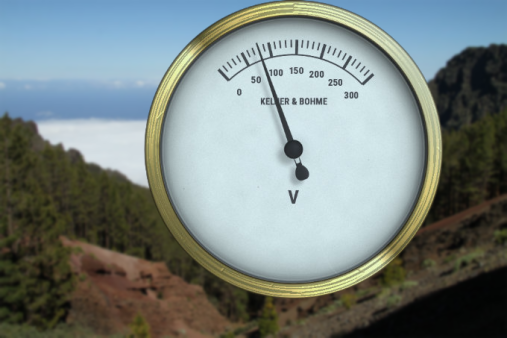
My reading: 80 V
